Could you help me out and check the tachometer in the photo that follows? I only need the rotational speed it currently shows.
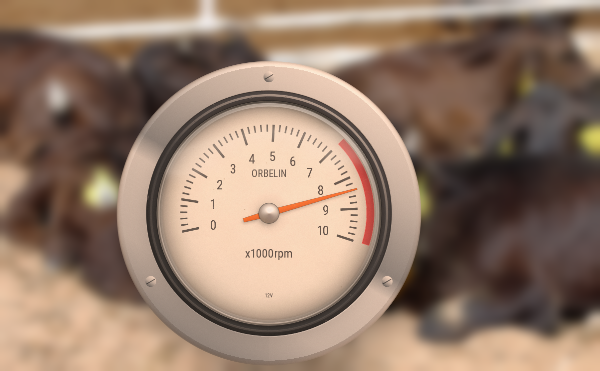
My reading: 8400 rpm
